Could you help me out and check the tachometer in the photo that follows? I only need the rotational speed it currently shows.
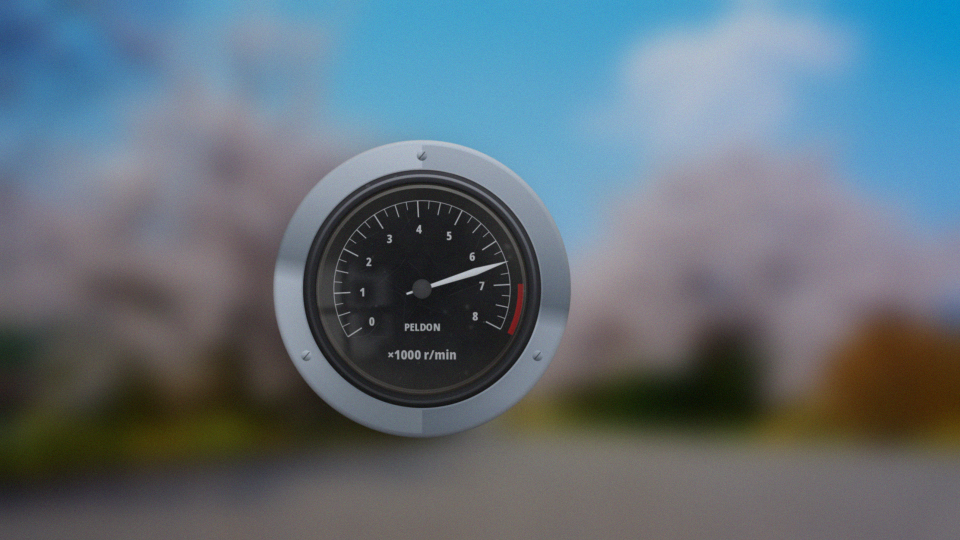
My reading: 6500 rpm
